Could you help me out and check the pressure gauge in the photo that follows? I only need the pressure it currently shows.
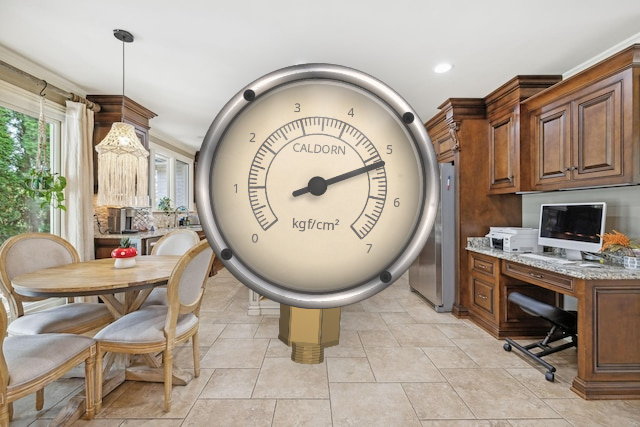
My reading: 5.2 kg/cm²
